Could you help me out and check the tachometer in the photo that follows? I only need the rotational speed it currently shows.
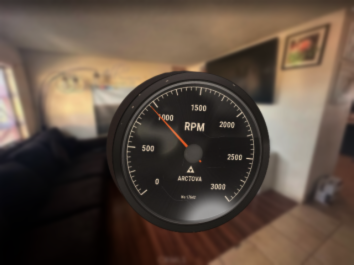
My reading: 950 rpm
